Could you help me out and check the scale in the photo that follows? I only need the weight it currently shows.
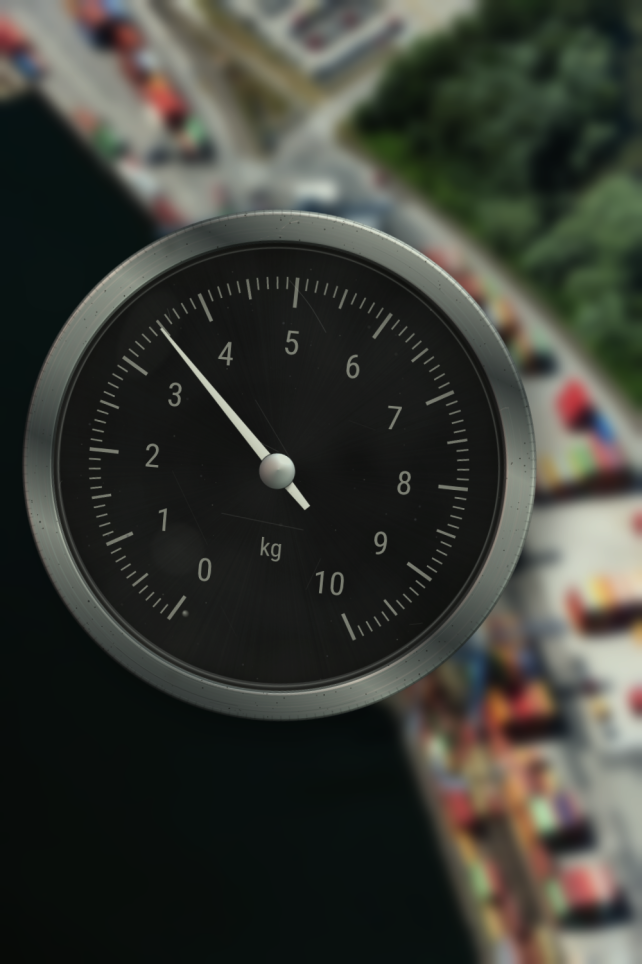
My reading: 3.5 kg
